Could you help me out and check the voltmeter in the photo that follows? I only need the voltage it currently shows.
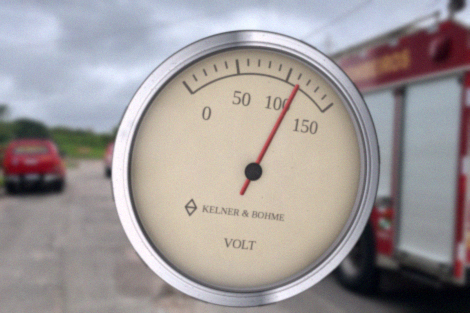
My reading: 110 V
